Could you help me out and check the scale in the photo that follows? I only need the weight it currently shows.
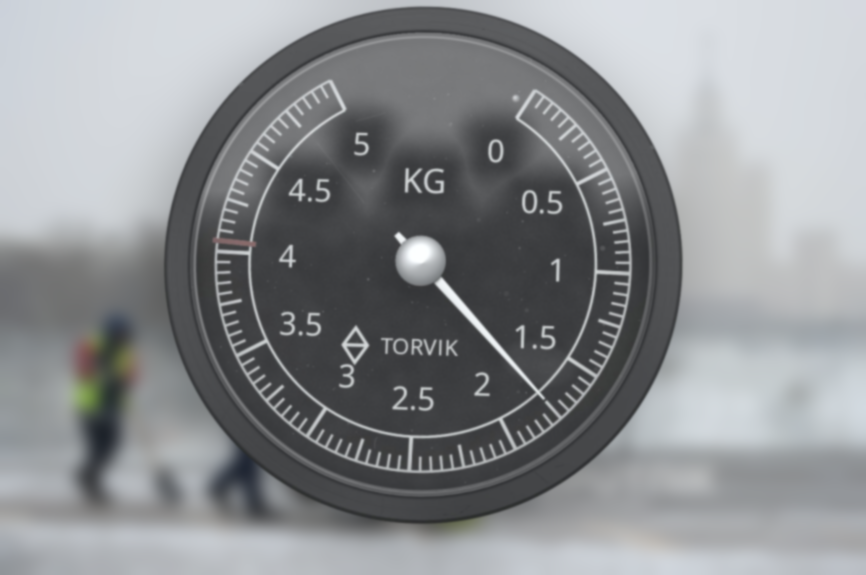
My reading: 1.75 kg
